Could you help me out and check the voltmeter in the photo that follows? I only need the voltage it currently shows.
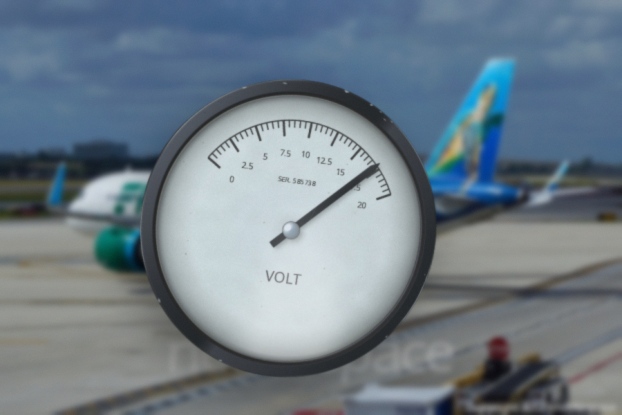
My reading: 17 V
